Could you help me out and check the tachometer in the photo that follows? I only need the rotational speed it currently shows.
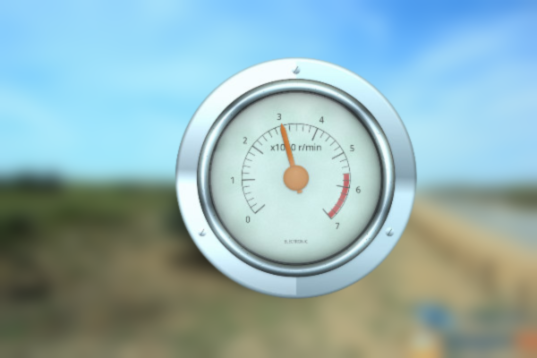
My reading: 3000 rpm
